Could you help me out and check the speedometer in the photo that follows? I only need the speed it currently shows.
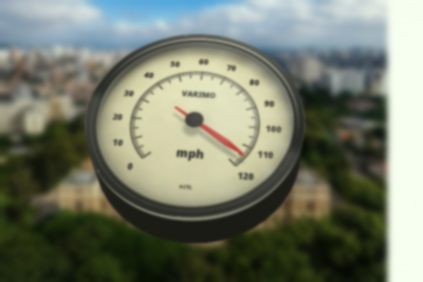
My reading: 115 mph
